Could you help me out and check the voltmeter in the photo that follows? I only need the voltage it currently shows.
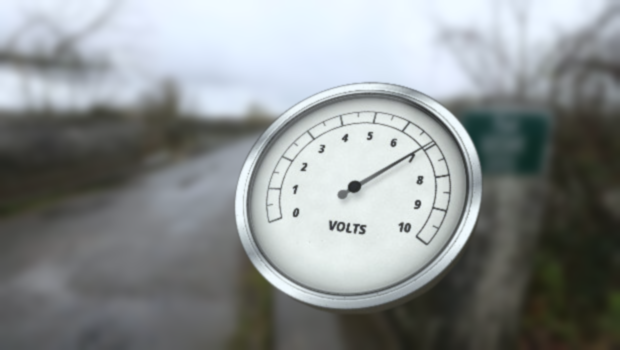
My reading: 7 V
